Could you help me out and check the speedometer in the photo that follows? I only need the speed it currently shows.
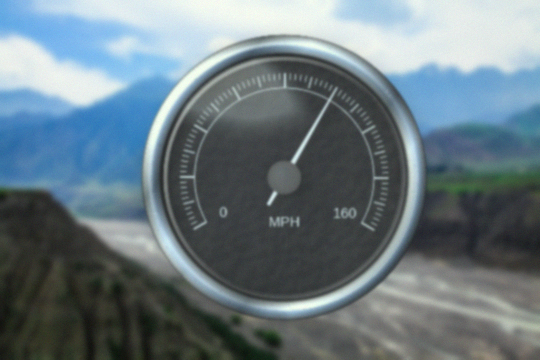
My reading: 100 mph
